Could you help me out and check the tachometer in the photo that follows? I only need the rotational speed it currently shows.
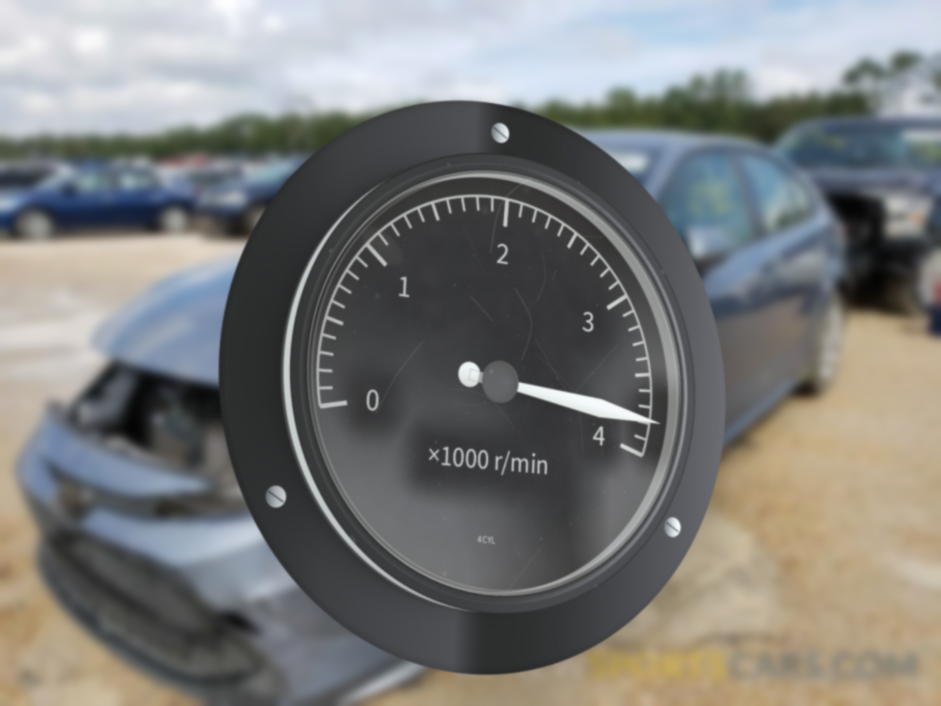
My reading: 3800 rpm
